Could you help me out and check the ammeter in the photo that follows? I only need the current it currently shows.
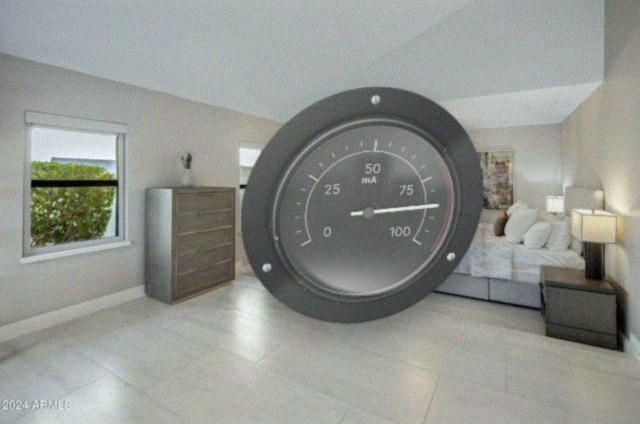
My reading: 85 mA
